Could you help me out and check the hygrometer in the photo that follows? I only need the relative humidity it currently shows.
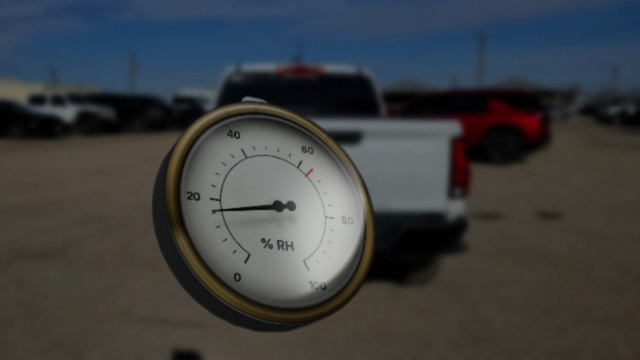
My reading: 16 %
